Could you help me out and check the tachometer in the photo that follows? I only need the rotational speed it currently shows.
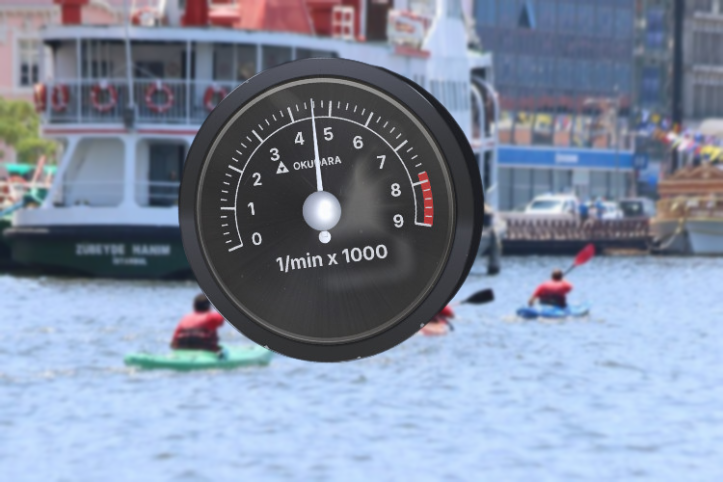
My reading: 4600 rpm
